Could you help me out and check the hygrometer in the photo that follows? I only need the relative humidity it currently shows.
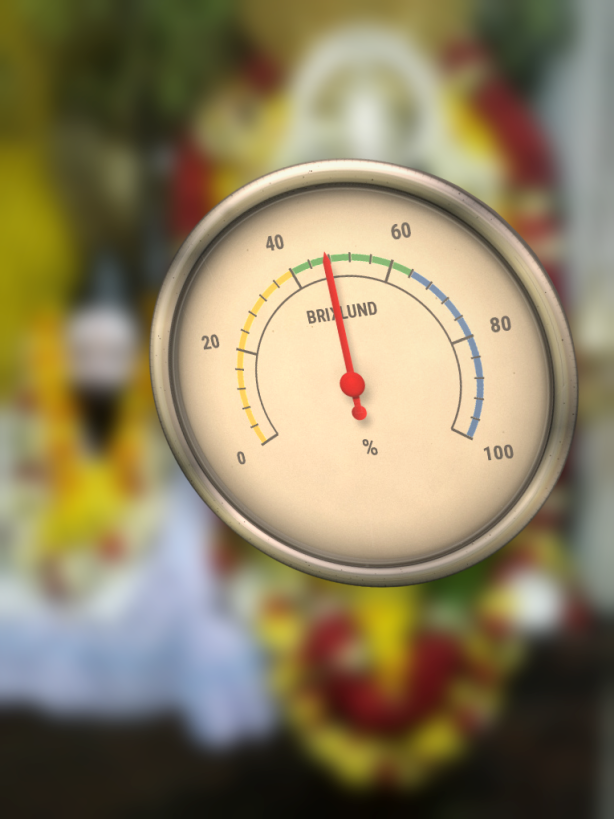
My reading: 48 %
